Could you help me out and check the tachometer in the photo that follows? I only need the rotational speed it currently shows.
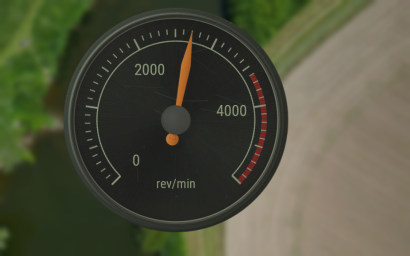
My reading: 2700 rpm
